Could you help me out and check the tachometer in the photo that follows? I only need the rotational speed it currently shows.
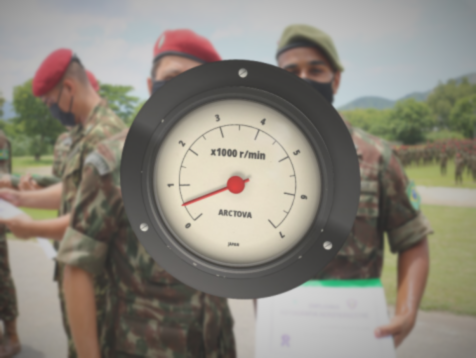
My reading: 500 rpm
